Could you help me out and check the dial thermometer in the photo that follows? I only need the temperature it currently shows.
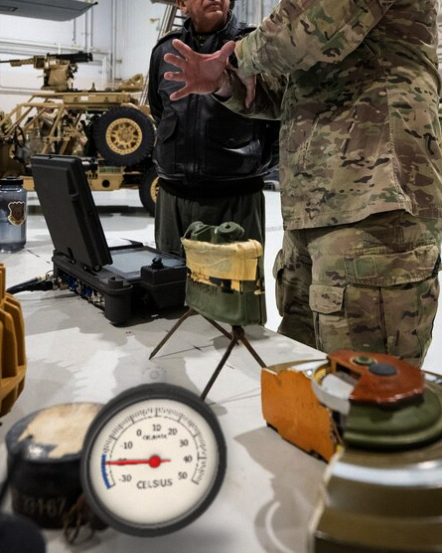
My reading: -20 °C
